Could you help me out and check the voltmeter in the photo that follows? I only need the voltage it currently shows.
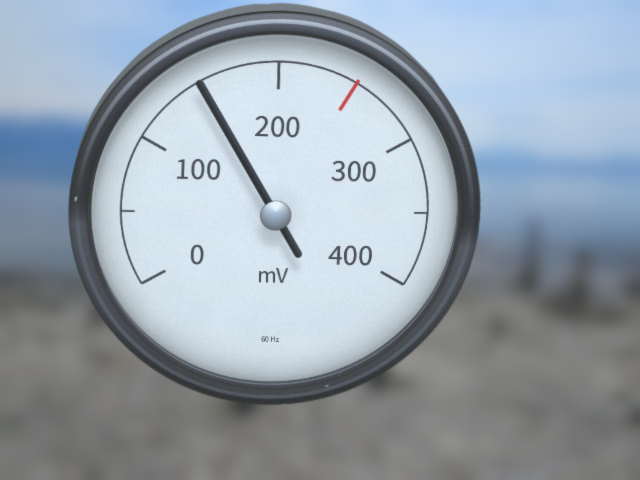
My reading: 150 mV
